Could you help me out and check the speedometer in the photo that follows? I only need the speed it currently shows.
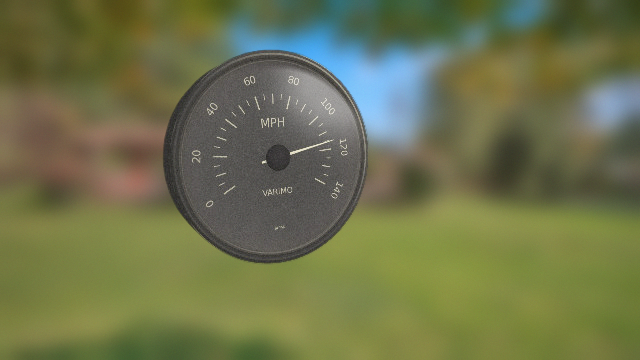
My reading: 115 mph
